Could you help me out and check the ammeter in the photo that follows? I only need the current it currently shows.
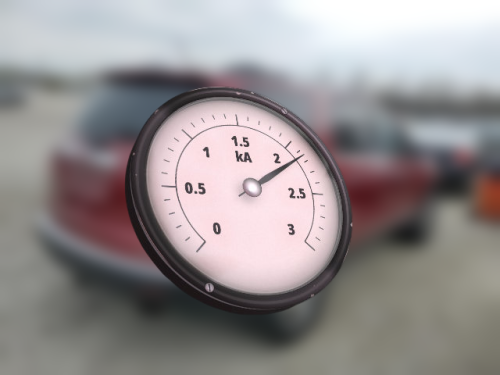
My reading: 2.15 kA
